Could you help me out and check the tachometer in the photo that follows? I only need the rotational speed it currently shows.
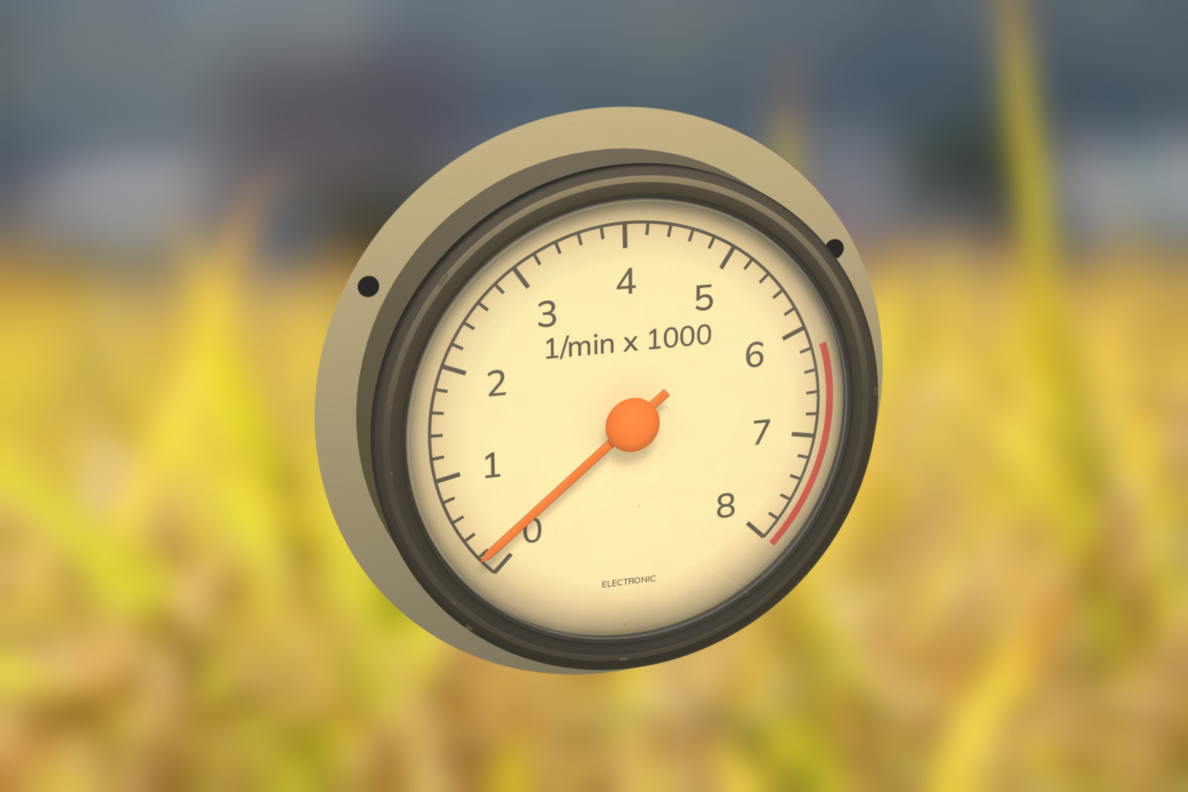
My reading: 200 rpm
